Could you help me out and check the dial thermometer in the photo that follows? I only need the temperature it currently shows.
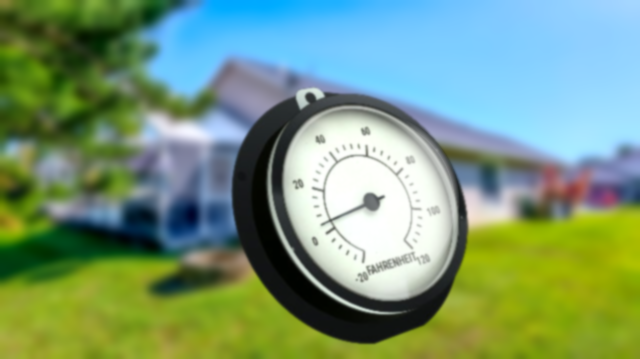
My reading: 4 °F
